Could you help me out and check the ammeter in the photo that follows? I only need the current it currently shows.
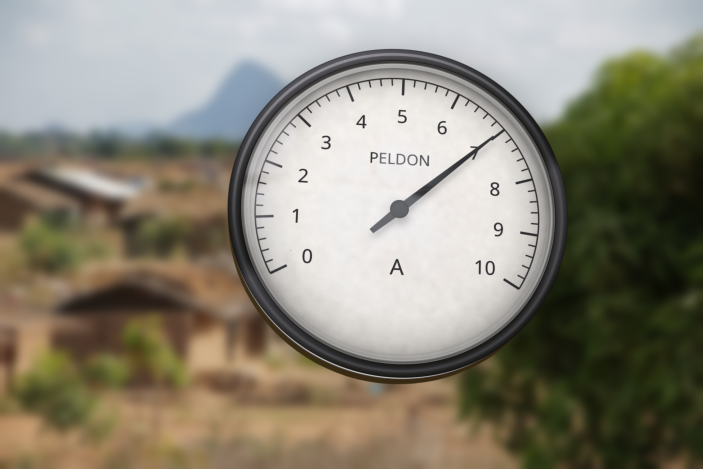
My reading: 7 A
